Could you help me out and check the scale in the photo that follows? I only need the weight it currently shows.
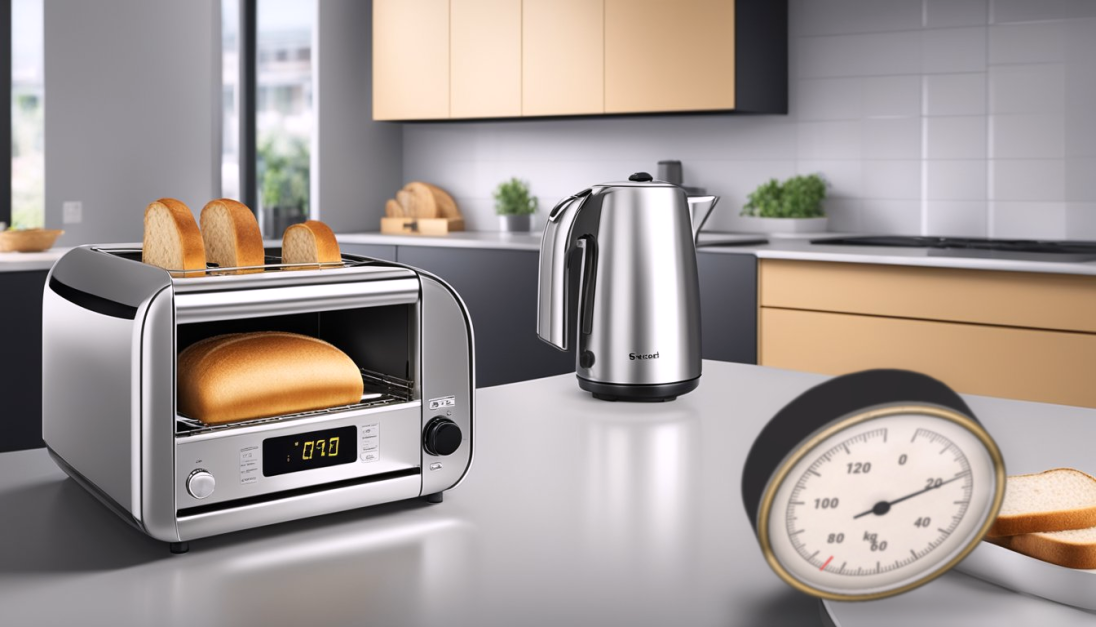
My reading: 20 kg
